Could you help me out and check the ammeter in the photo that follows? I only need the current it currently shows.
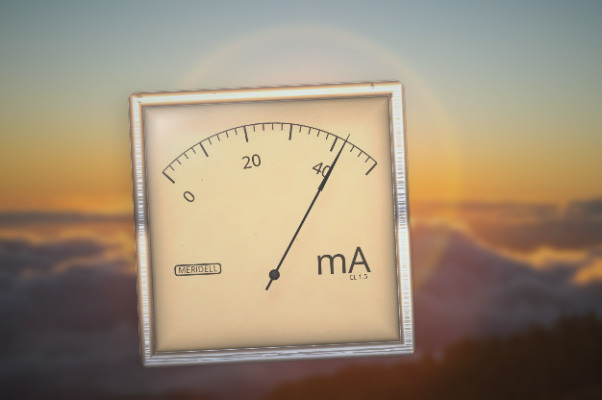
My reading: 42 mA
